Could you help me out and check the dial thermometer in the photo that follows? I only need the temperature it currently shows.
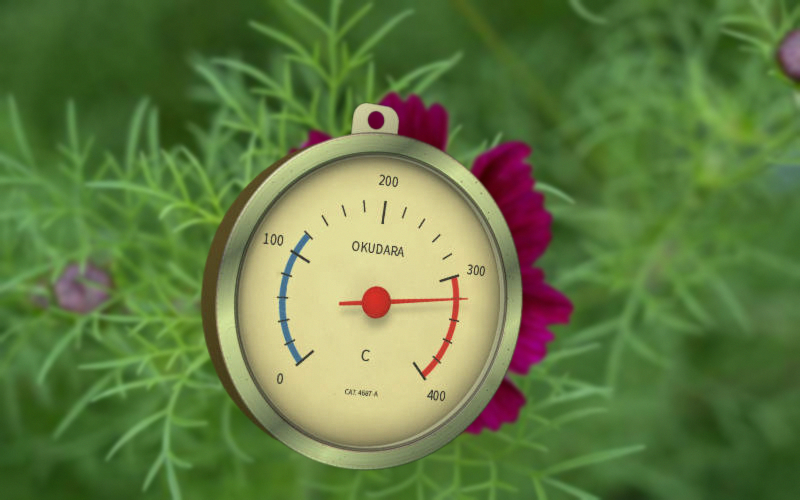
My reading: 320 °C
